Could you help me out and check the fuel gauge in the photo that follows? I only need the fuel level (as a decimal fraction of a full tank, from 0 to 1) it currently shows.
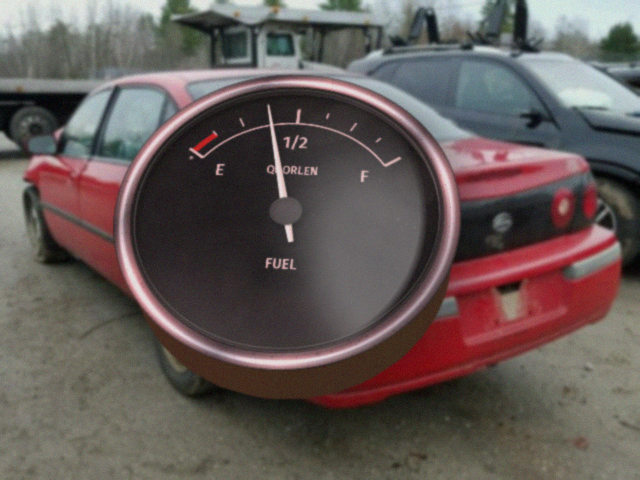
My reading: 0.375
